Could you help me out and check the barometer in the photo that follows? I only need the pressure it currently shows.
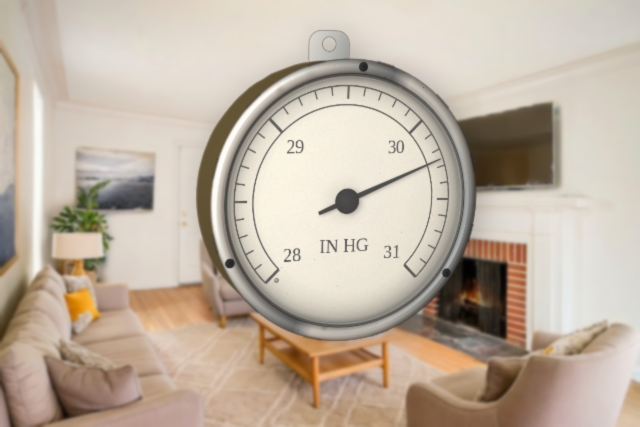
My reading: 30.25 inHg
